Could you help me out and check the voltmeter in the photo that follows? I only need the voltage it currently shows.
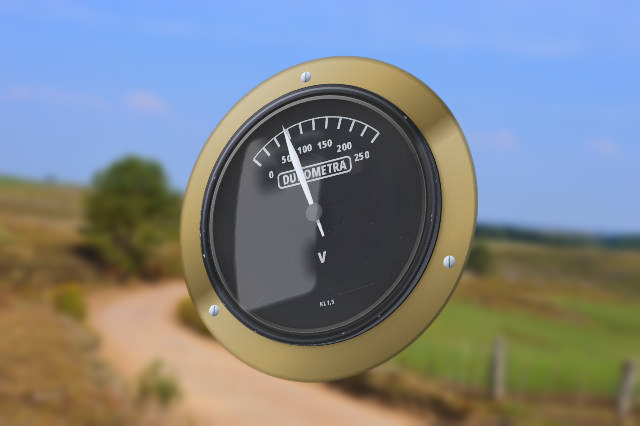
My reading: 75 V
